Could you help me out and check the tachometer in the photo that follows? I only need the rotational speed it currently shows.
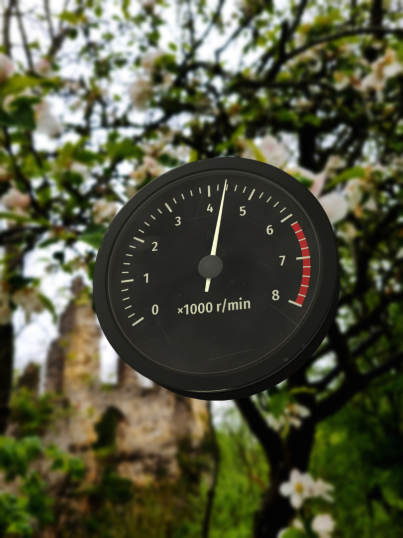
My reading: 4400 rpm
